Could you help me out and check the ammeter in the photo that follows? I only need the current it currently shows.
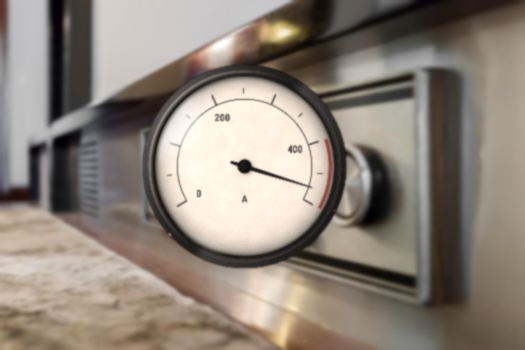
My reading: 475 A
